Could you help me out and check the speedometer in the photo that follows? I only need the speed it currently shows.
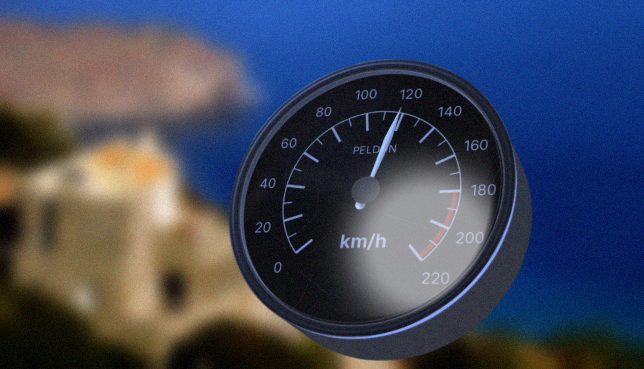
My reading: 120 km/h
